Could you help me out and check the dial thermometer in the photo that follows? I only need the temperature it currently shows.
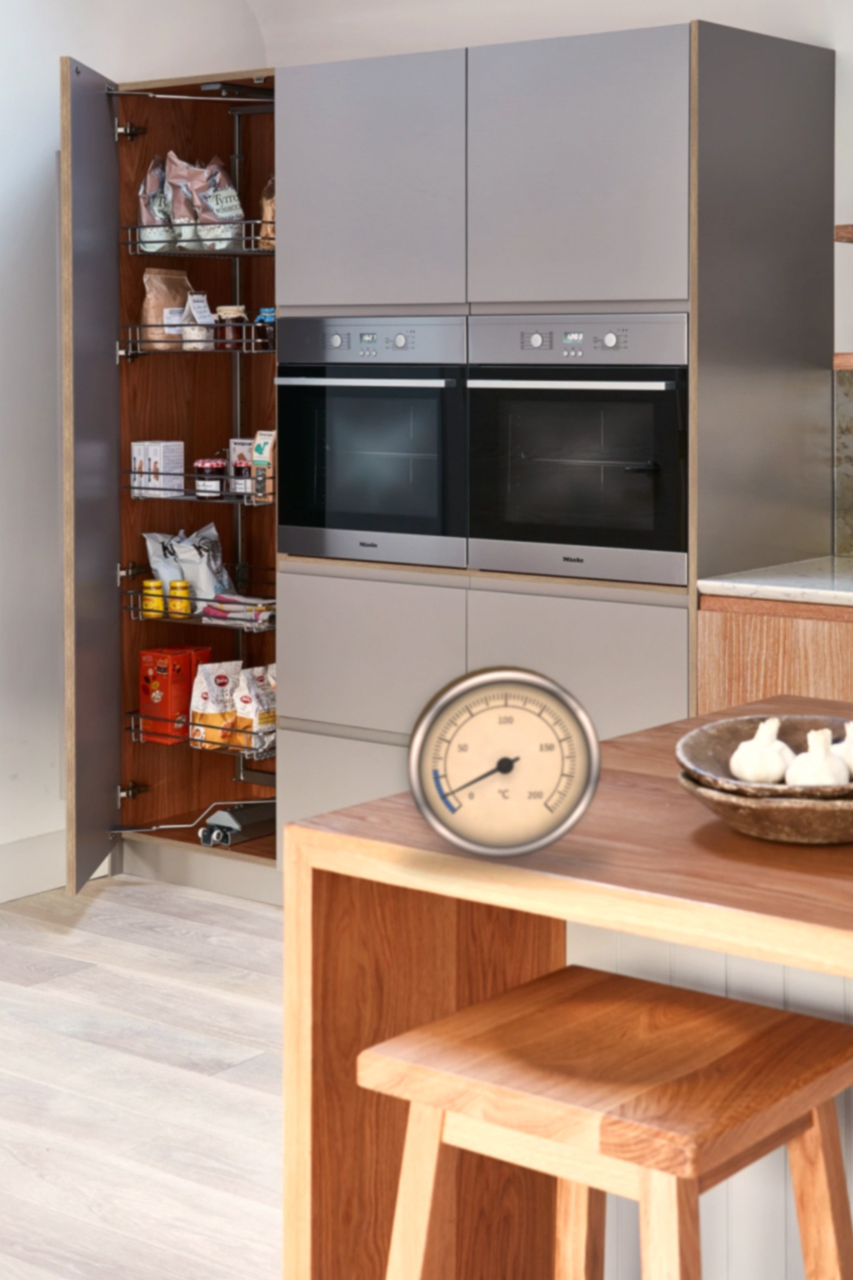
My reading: 12.5 °C
